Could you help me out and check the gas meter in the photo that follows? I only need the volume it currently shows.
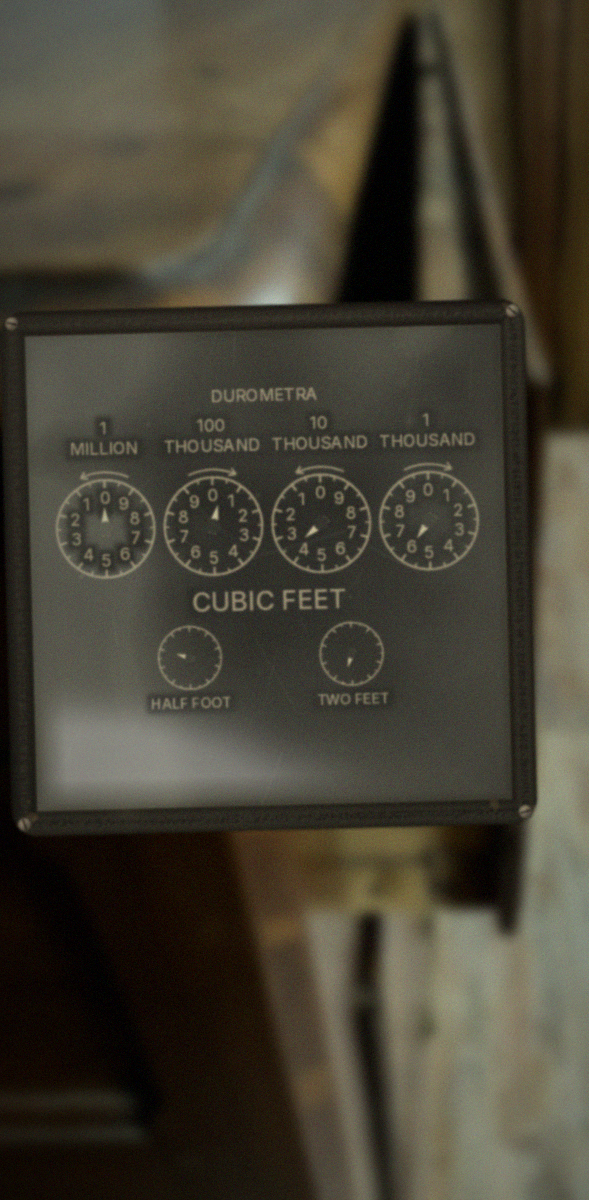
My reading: 3600 ft³
